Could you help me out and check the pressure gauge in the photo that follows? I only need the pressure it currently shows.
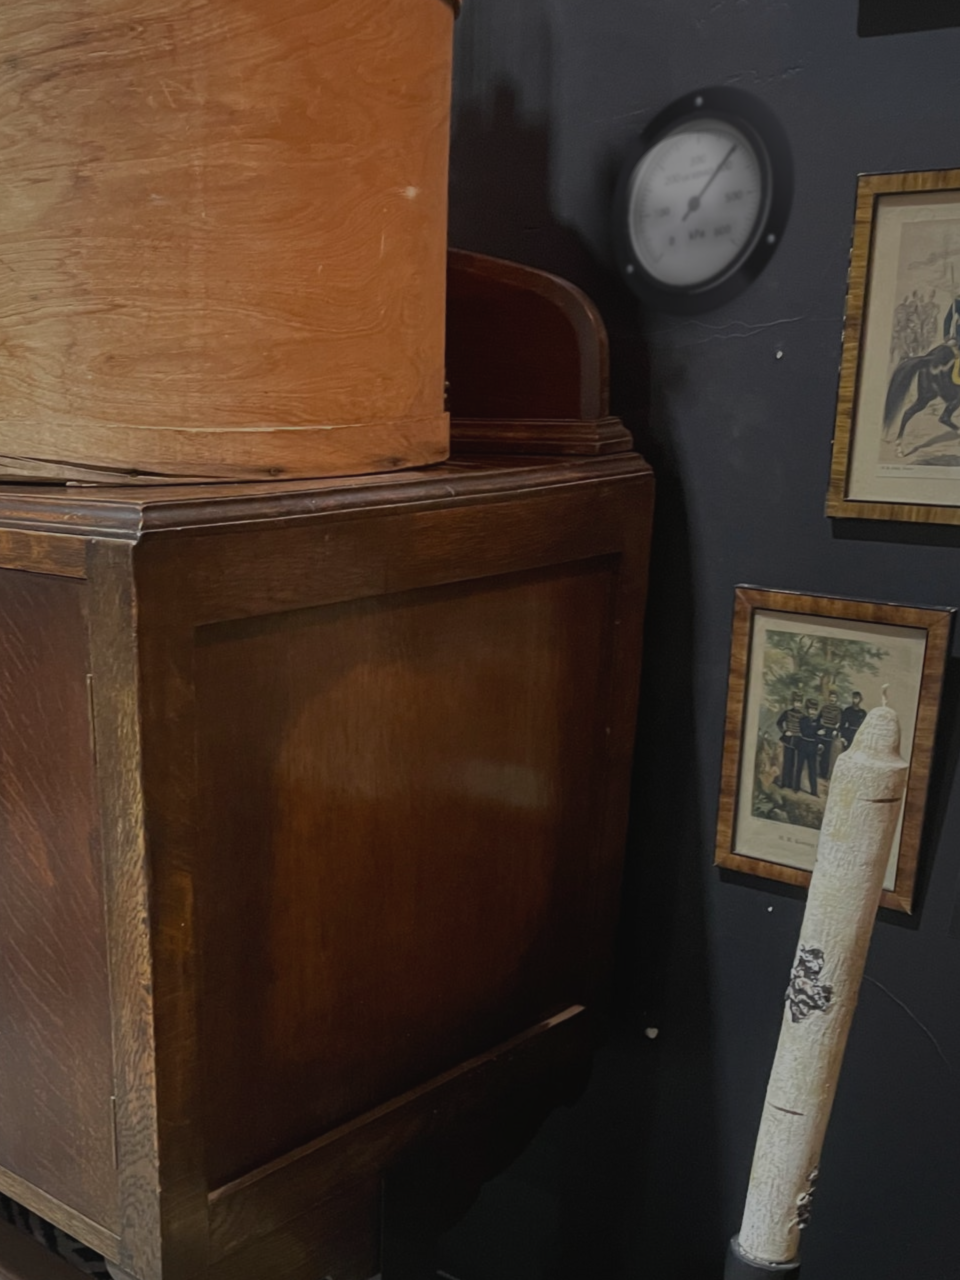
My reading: 400 kPa
